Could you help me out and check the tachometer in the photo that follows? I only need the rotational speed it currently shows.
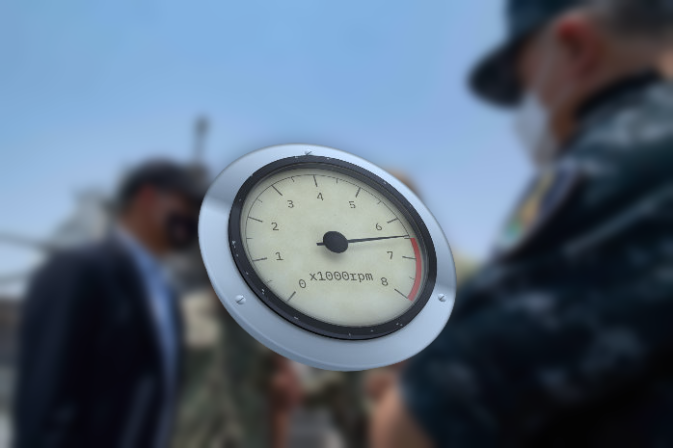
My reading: 6500 rpm
